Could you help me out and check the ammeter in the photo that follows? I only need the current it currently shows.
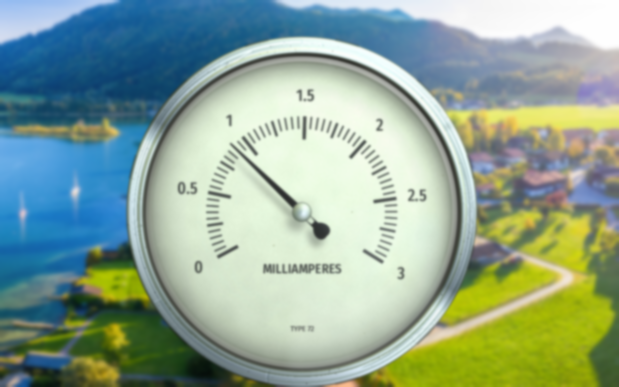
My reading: 0.9 mA
